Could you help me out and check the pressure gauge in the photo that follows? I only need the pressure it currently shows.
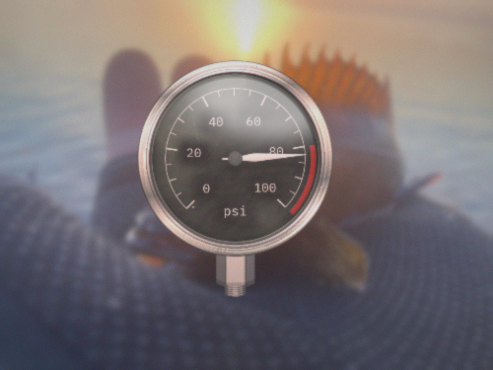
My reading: 82.5 psi
